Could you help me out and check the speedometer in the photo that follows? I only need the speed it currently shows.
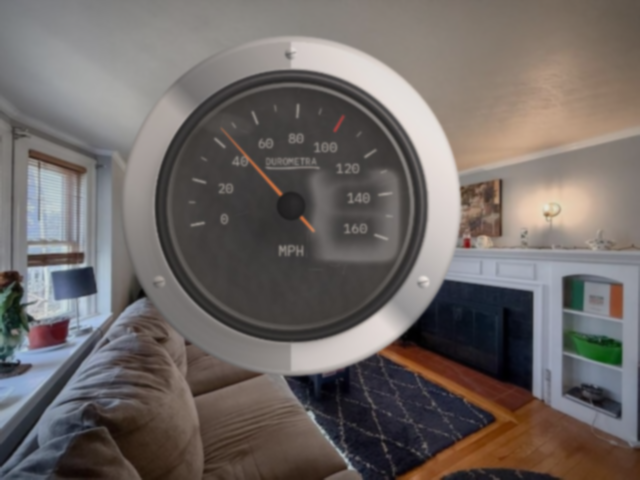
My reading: 45 mph
